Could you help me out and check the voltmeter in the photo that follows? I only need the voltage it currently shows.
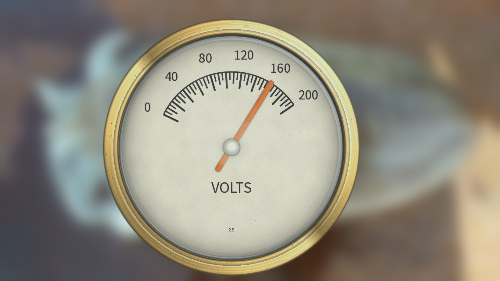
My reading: 160 V
